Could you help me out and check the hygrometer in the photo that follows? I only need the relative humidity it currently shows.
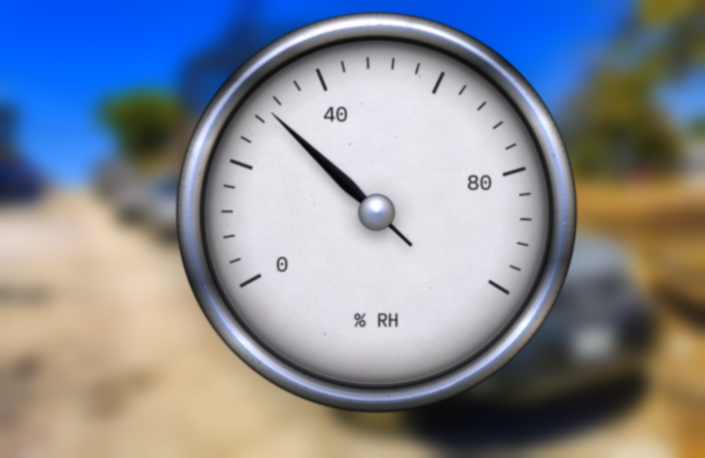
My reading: 30 %
